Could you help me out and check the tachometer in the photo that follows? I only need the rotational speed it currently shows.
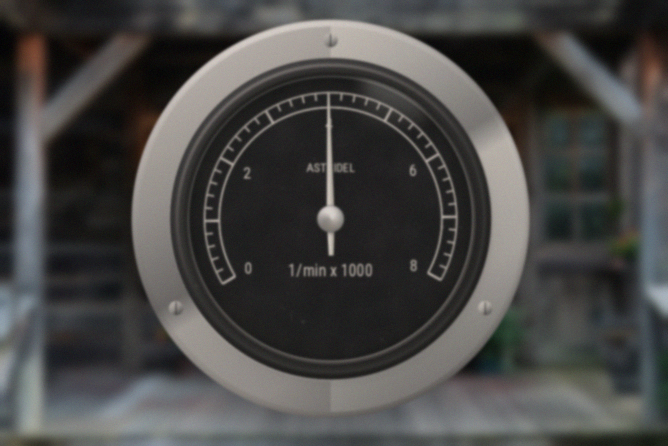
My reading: 4000 rpm
